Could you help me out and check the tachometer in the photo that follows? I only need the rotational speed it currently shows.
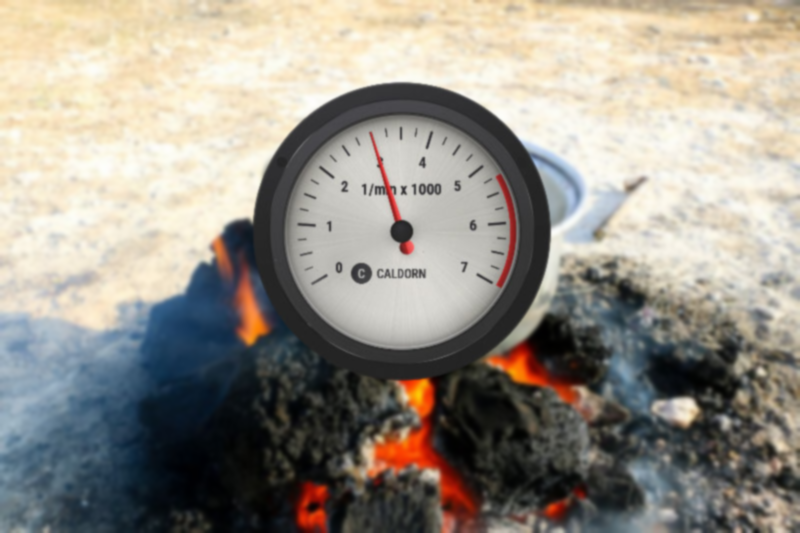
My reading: 3000 rpm
